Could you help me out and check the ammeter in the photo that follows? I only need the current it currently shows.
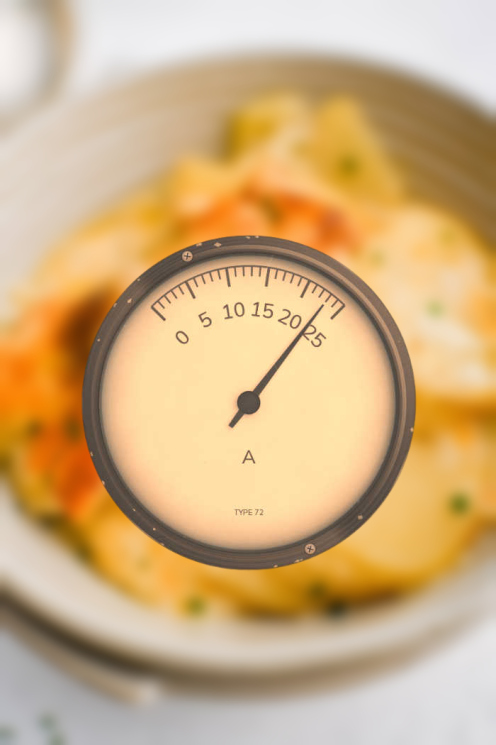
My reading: 23 A
